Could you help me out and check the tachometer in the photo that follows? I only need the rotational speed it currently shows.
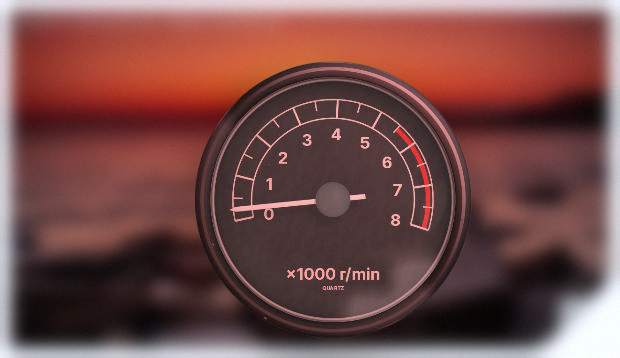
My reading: 250 rpm
